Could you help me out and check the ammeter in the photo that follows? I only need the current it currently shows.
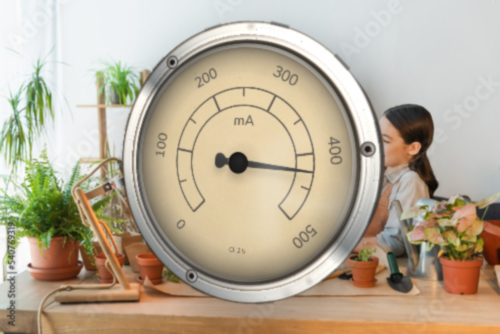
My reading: 425 mA
